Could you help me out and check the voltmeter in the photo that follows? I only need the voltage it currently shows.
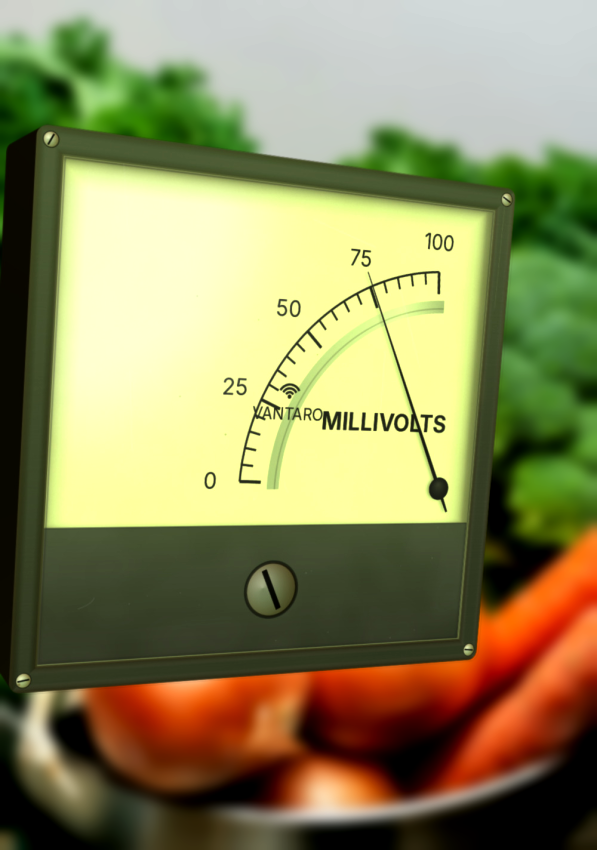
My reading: 75 mV
